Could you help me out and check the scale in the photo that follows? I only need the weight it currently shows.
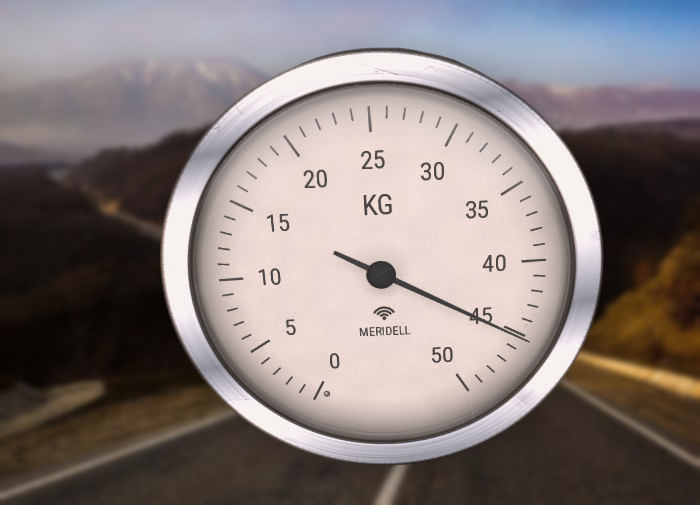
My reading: 45 kg
